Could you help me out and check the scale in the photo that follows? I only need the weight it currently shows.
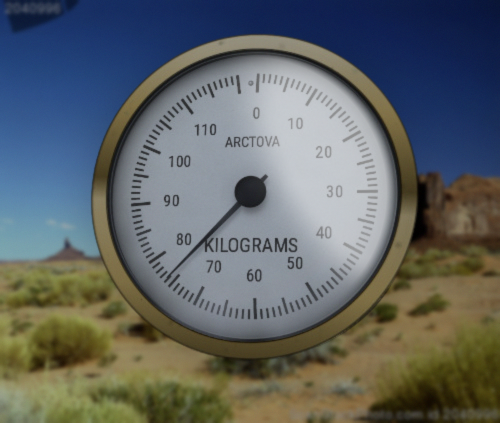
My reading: 76 kg
